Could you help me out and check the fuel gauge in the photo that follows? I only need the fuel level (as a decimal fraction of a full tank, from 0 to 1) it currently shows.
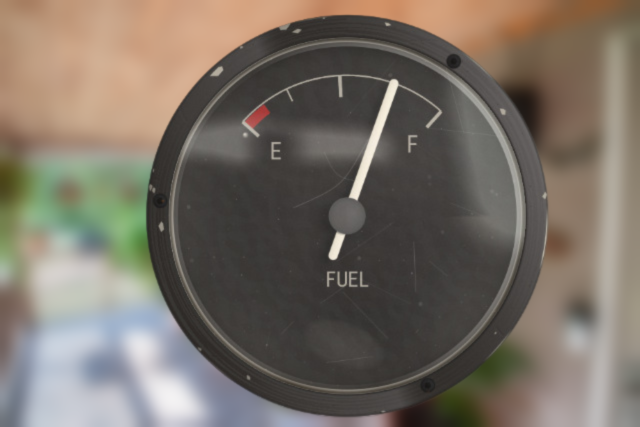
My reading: 0.75
